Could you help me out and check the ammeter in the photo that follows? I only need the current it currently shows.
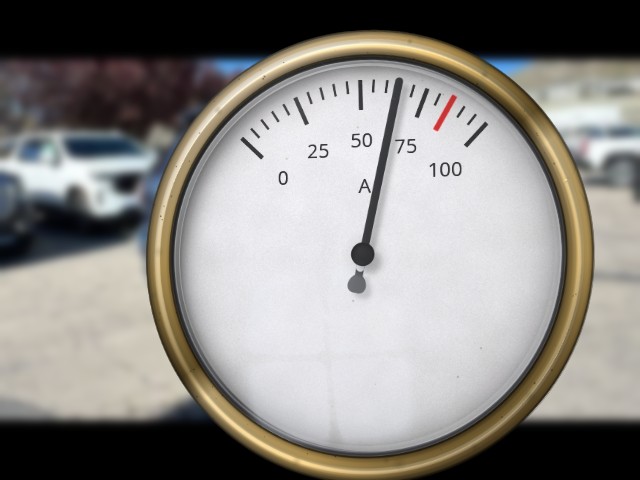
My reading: 65 A
